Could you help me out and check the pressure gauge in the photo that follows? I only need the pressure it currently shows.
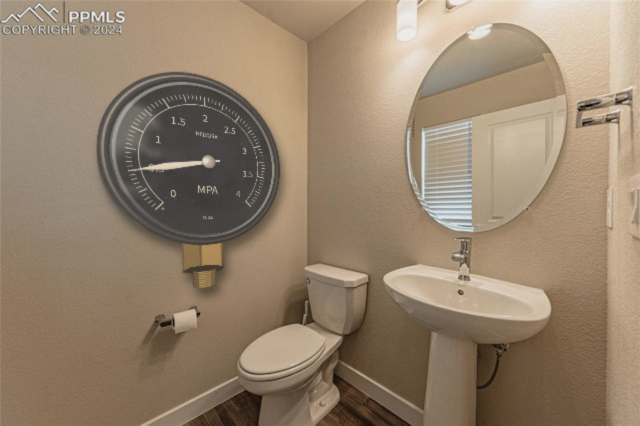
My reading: 0.5 MPa
